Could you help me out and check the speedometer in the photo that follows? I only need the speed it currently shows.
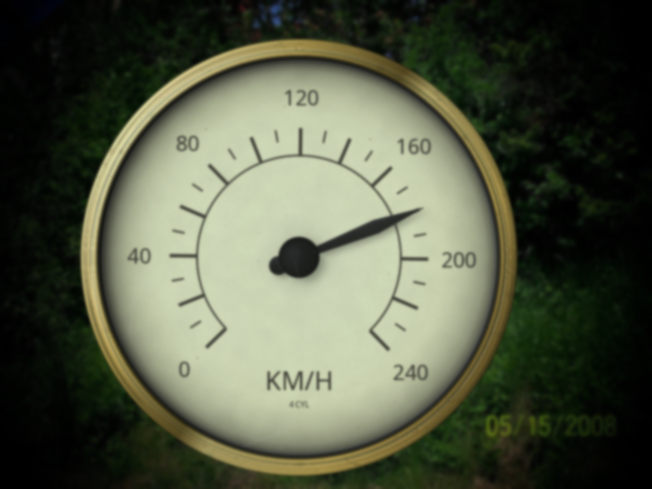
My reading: 180 km/h
